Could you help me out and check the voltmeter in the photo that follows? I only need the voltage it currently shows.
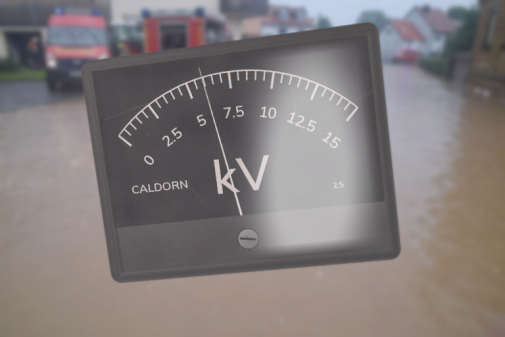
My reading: 6 kV
